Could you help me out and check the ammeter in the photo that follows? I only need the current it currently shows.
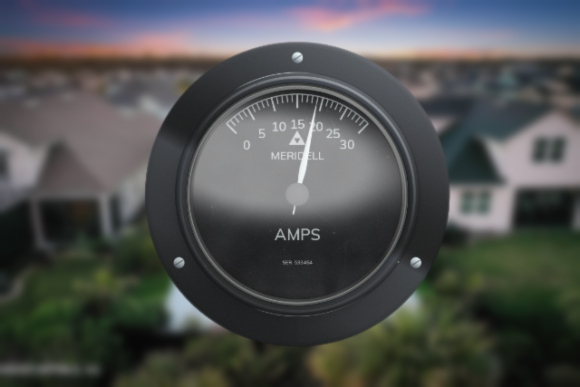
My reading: 19 A
